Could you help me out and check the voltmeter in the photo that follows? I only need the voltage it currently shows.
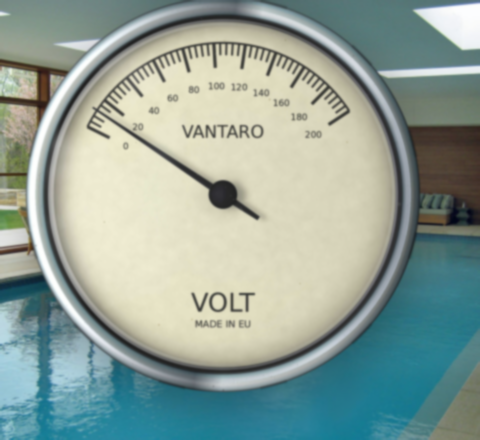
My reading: 12 V
